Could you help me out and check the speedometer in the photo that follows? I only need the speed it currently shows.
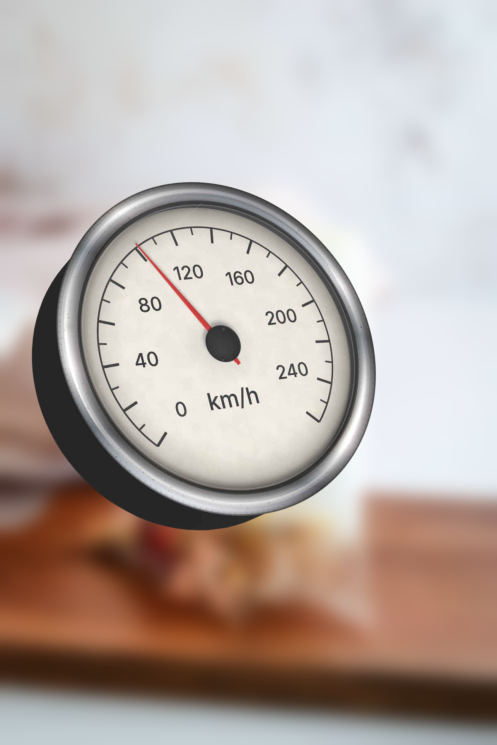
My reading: 100 km/h
